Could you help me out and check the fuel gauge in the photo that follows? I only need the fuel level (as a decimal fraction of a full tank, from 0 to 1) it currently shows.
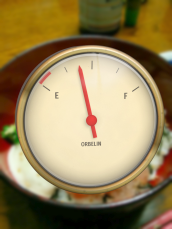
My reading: 0.375
